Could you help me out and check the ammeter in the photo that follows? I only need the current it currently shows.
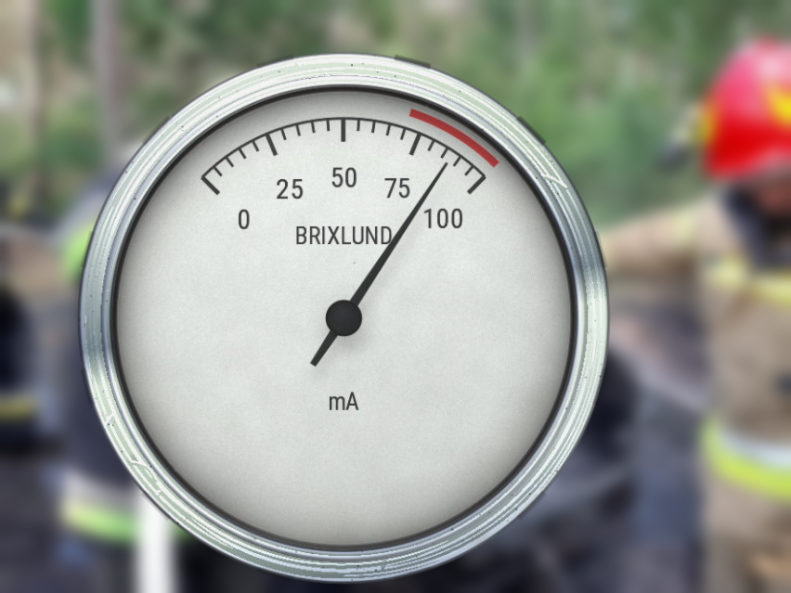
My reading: 87.5 mA
